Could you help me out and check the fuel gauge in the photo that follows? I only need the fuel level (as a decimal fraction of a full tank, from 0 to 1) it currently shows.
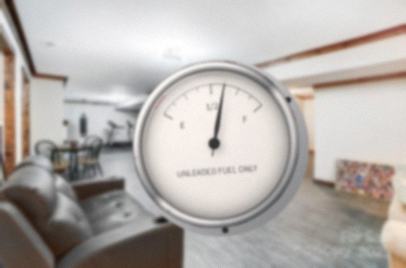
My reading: 0.625
